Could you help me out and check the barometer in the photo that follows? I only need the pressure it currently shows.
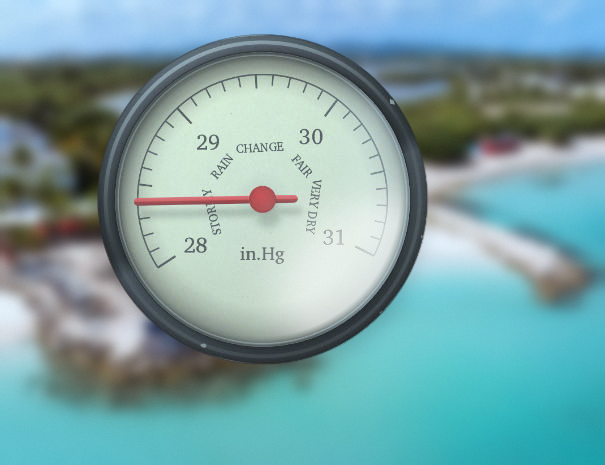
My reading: 28.4 inHg
